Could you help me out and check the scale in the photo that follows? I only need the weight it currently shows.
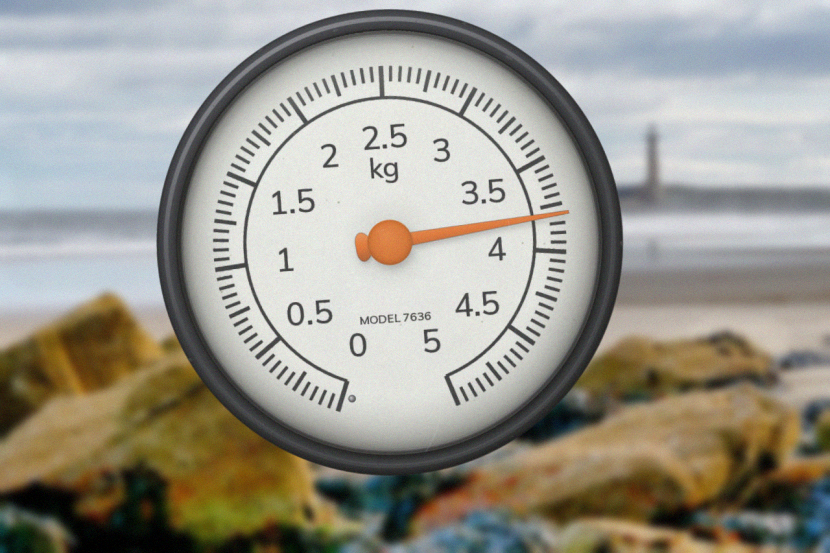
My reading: 3.8 kg
